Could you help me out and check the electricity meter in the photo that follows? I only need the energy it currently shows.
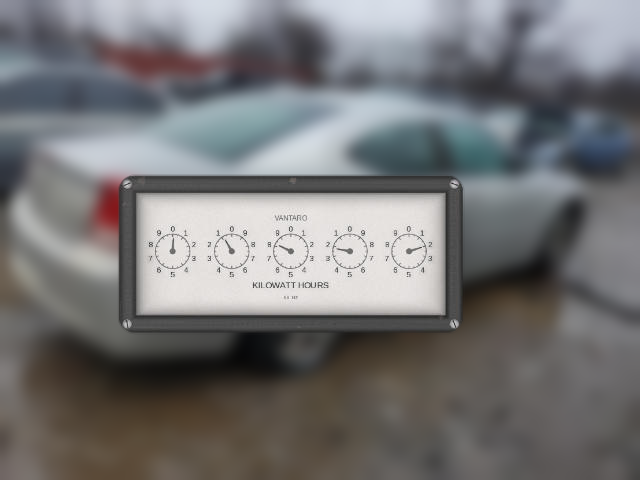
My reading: 822 kWh
